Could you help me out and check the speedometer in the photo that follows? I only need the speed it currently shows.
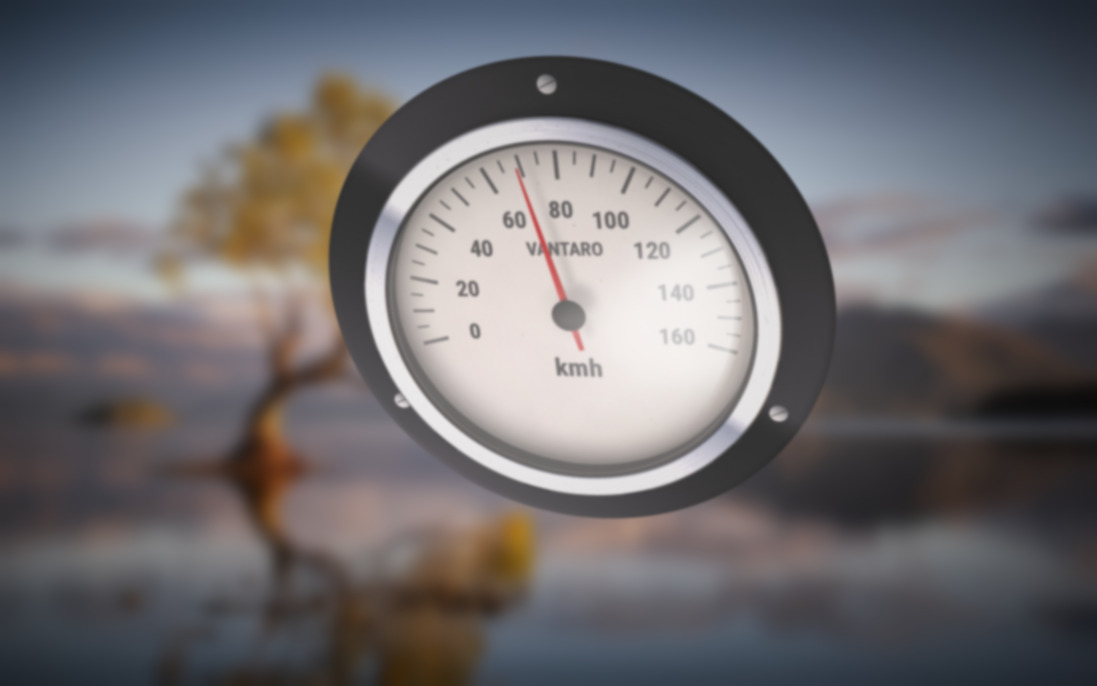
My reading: 70 km/h
